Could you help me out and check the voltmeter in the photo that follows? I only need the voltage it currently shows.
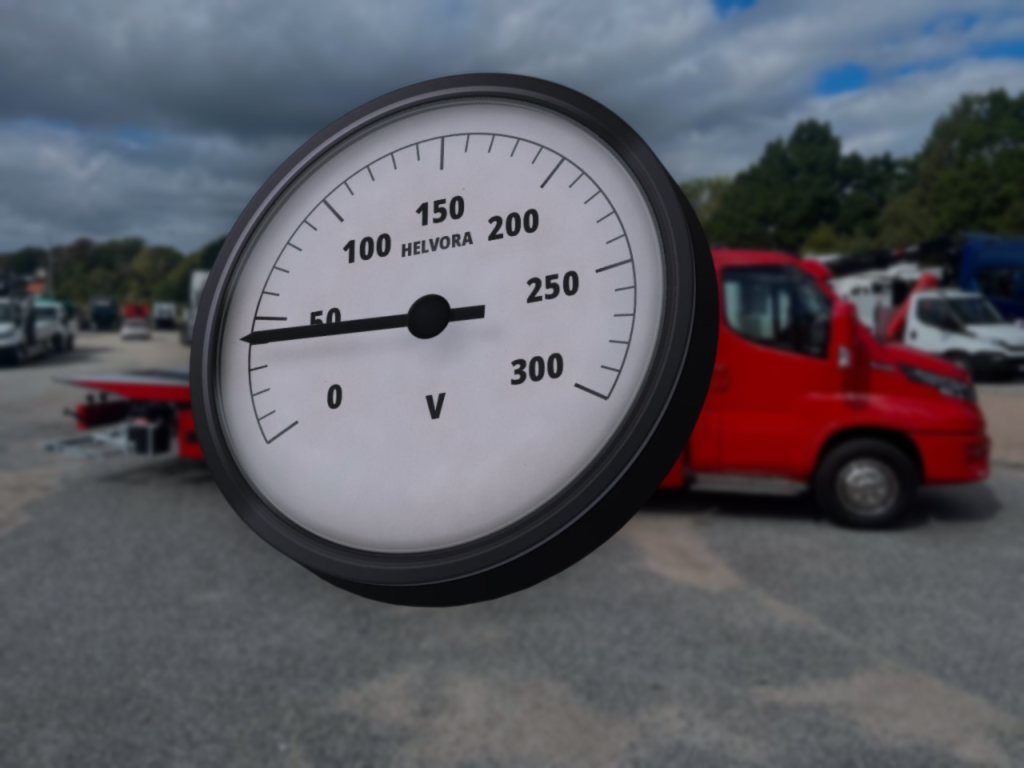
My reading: 40 V
